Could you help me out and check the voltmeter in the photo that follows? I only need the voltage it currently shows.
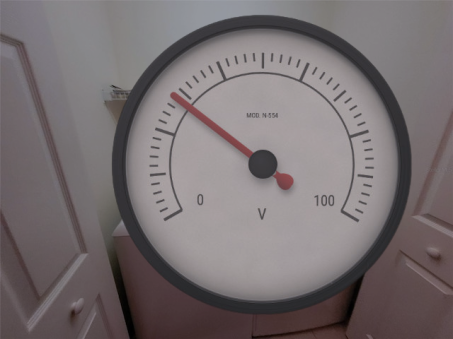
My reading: 28 V
